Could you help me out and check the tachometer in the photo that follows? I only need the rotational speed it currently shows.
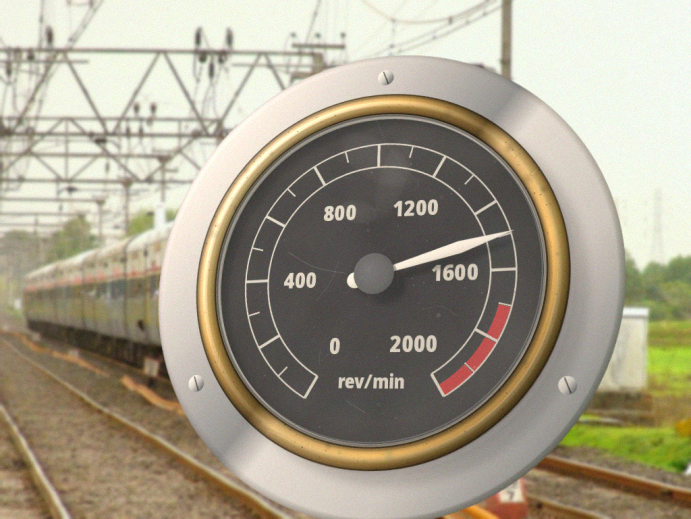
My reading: 1500 rpm
